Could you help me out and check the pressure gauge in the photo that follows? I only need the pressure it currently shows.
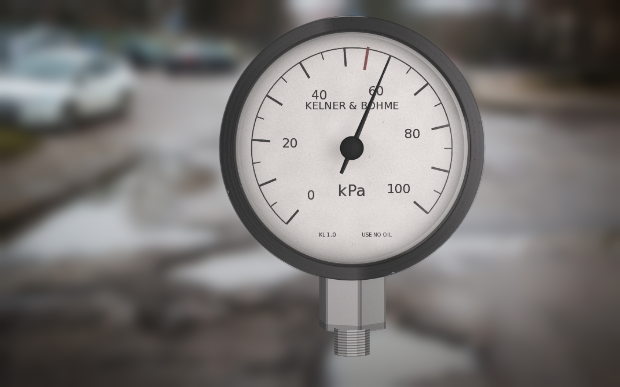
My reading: 60 kPa
